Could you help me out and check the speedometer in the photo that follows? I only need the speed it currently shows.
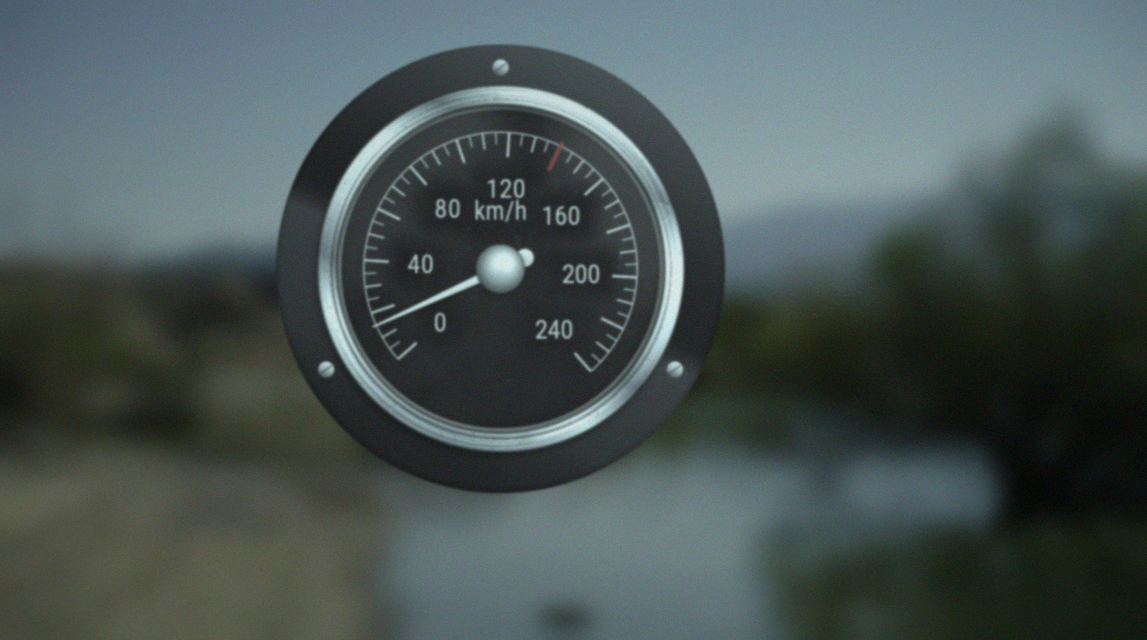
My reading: 15 km/h
